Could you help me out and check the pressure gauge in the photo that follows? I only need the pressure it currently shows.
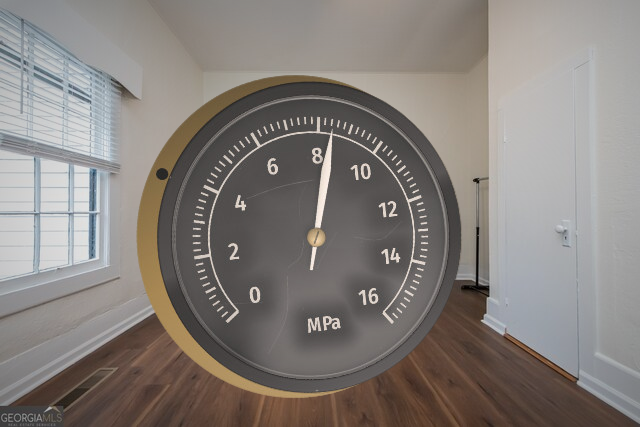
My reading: 8.4 MPa
